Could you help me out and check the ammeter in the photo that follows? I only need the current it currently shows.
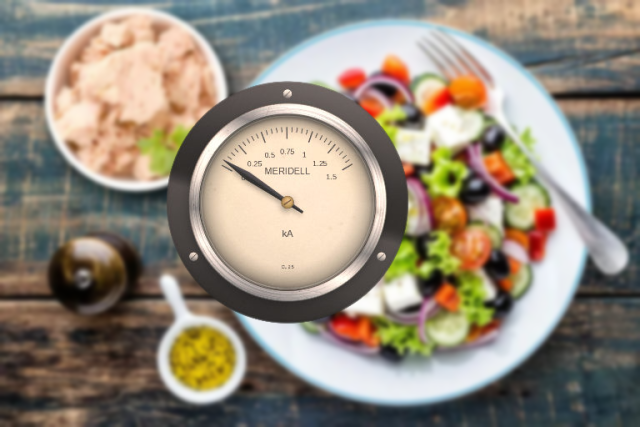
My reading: 0.05 kA
